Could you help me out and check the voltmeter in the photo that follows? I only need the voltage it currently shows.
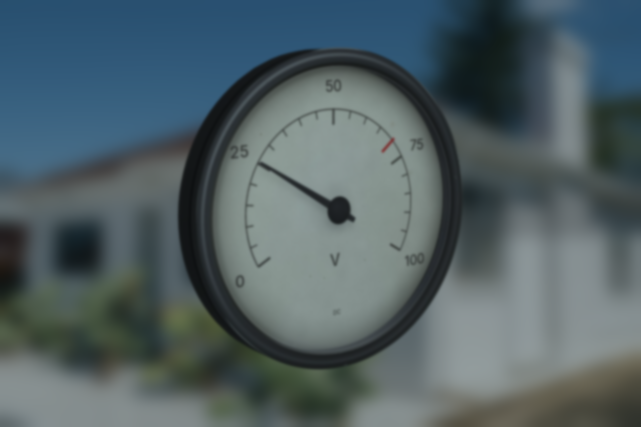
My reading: 25 V
